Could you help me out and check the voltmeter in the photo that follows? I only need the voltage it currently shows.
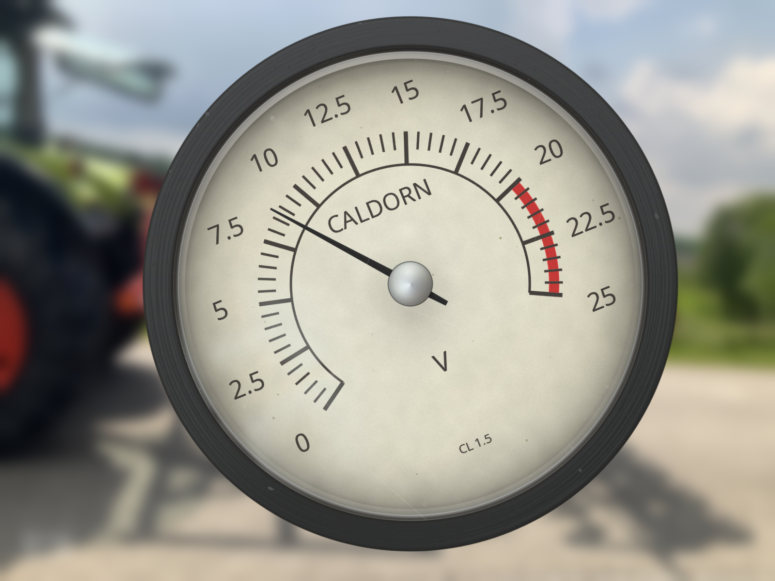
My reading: 8.75 V
